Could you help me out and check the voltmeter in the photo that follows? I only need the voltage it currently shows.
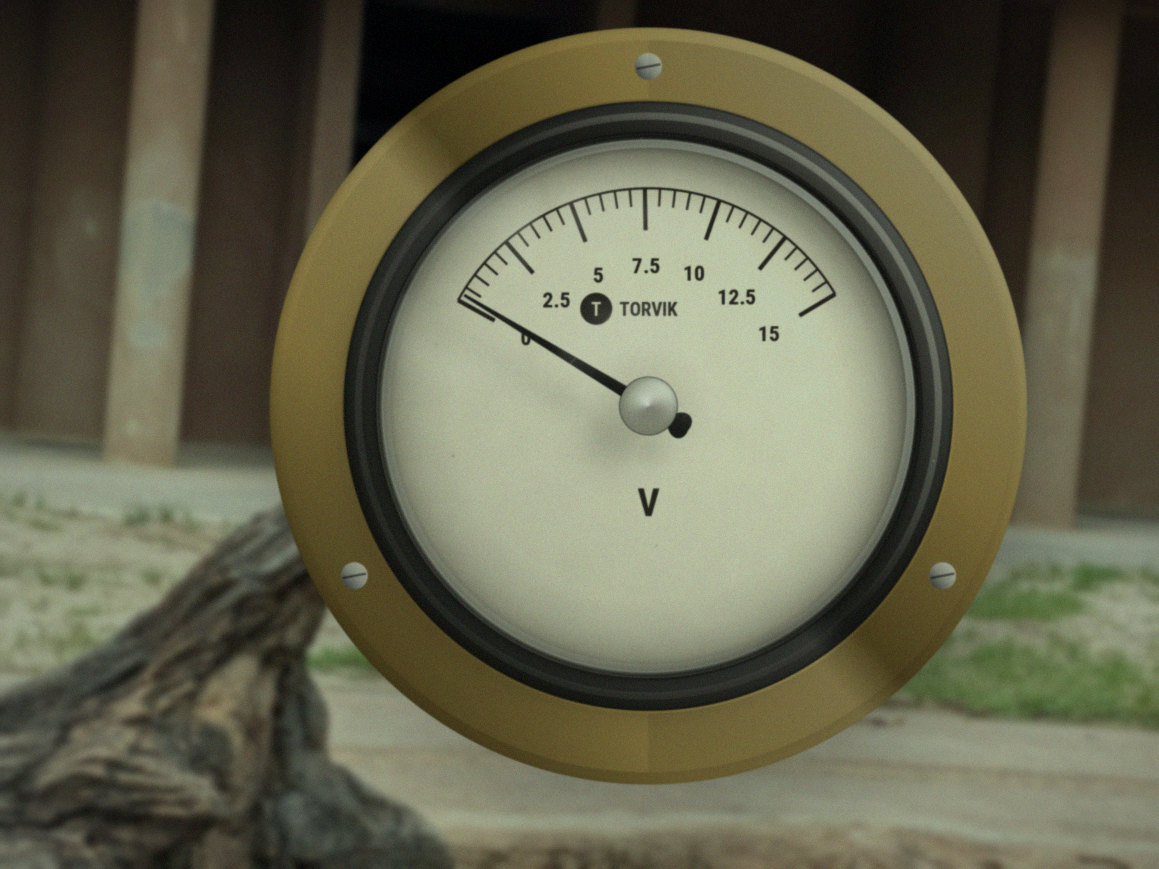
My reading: 0.25 V
